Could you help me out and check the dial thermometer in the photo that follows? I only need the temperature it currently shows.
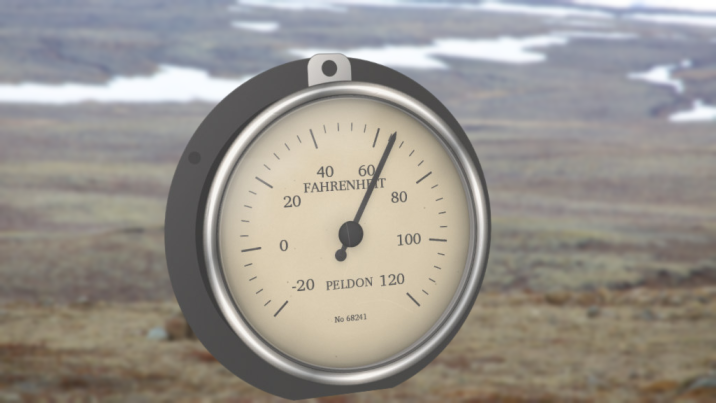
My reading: 64 °F
